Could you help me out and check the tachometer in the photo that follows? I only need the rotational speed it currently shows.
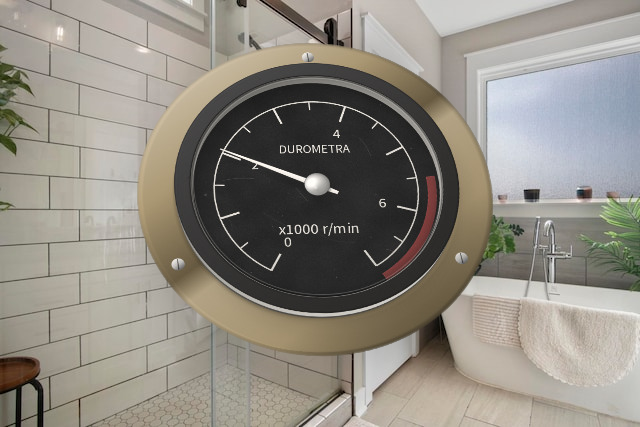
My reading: 2000 rpm
